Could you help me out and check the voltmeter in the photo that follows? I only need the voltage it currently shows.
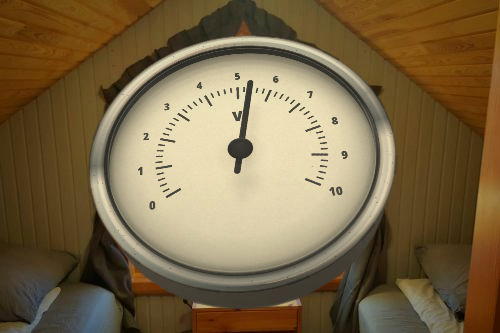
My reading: 5.4 V
